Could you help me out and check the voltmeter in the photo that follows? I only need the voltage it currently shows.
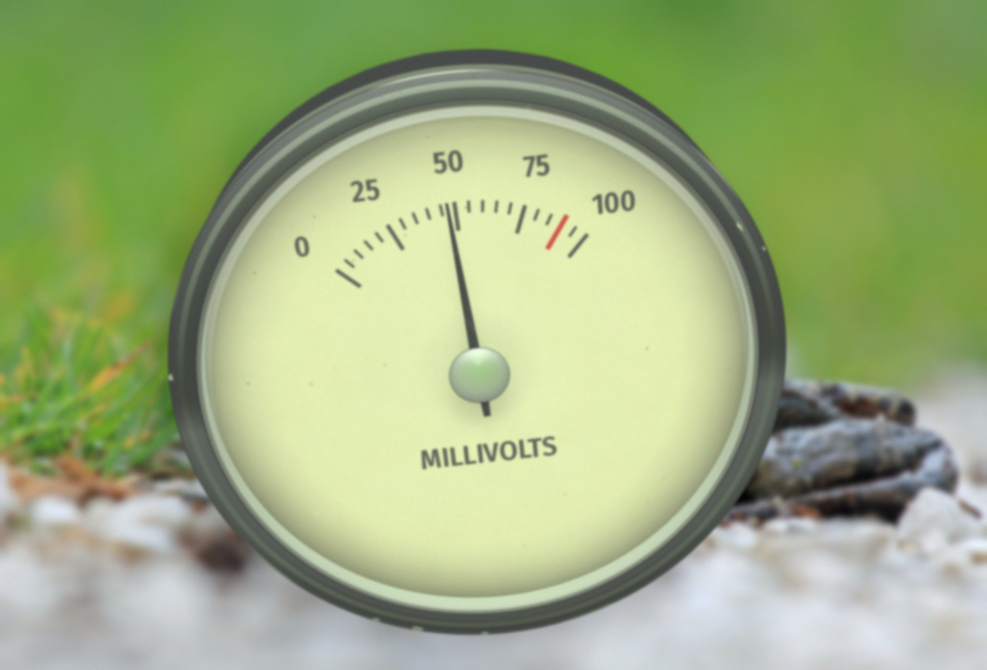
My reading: 47.5 mV
